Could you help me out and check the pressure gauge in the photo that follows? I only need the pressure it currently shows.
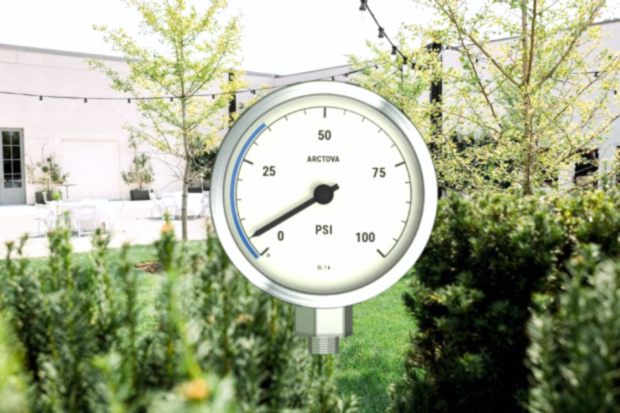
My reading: 5 psi
